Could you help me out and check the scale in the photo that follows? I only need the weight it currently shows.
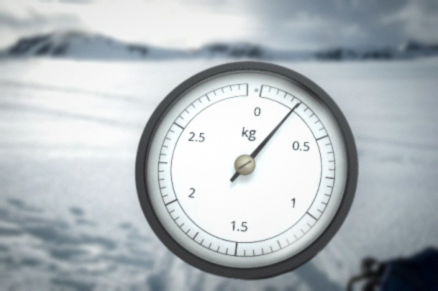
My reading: 0.25 kg
